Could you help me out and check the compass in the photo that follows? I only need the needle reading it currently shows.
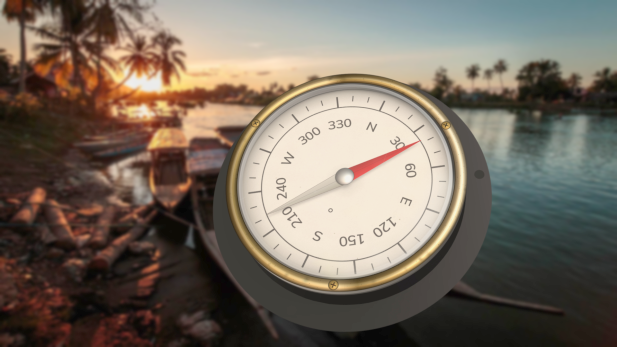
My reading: 40 °
